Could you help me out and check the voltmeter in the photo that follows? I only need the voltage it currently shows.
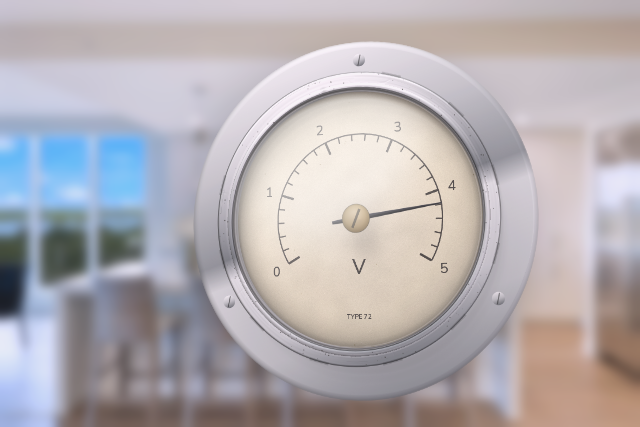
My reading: 4.2 V
